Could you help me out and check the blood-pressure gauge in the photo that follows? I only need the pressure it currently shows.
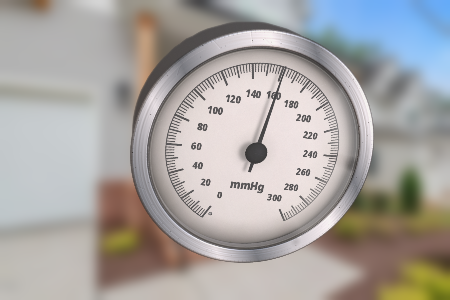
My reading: 160 mmHg
